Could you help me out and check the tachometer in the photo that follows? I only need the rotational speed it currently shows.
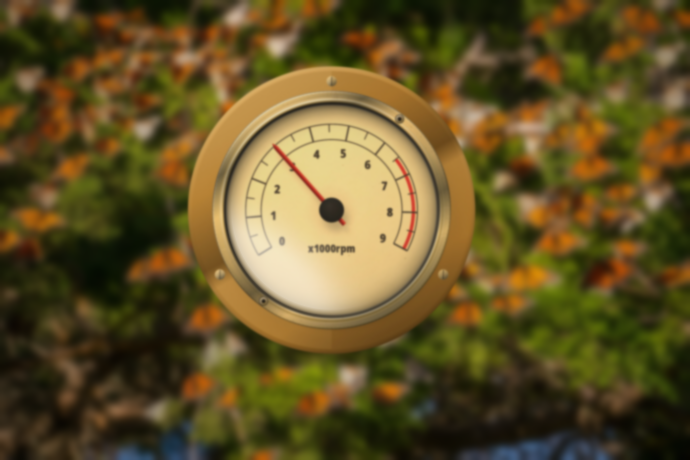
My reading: 3000 rpm
